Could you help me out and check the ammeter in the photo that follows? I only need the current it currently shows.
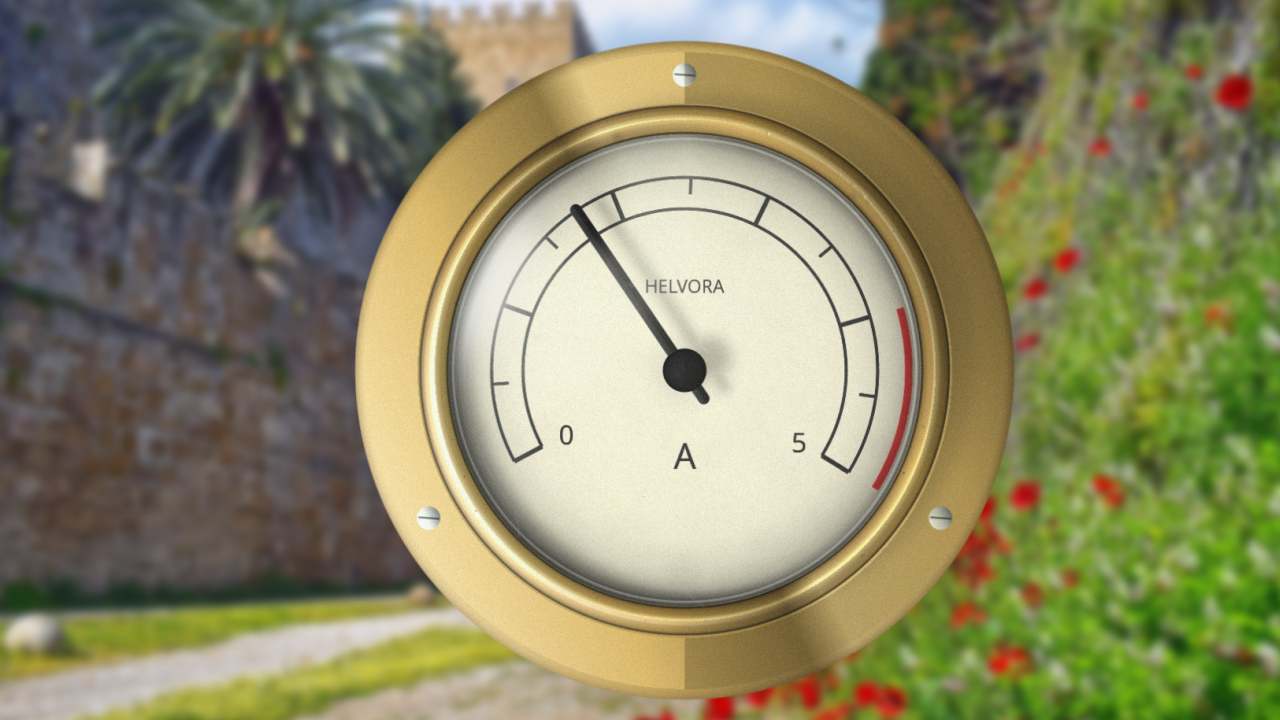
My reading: 1.75 A
